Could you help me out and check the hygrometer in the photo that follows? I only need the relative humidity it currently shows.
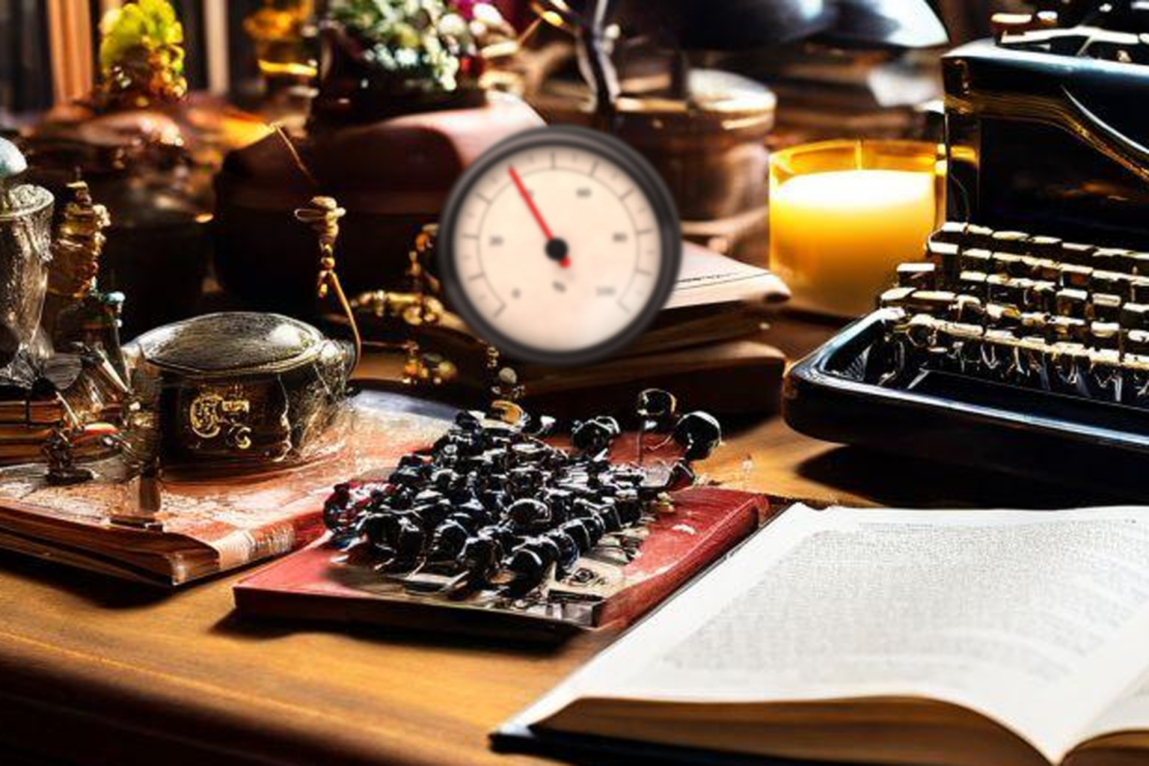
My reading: 40 %
